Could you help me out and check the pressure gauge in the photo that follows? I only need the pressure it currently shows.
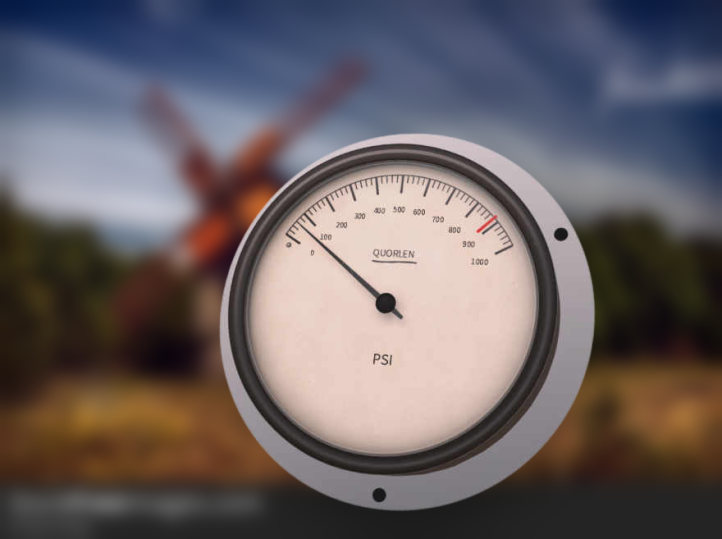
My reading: 60 psi
